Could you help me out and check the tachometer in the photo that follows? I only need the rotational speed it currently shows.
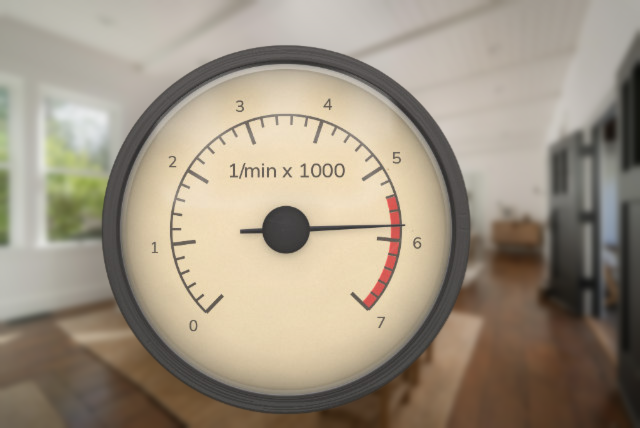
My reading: 5800 rpm
